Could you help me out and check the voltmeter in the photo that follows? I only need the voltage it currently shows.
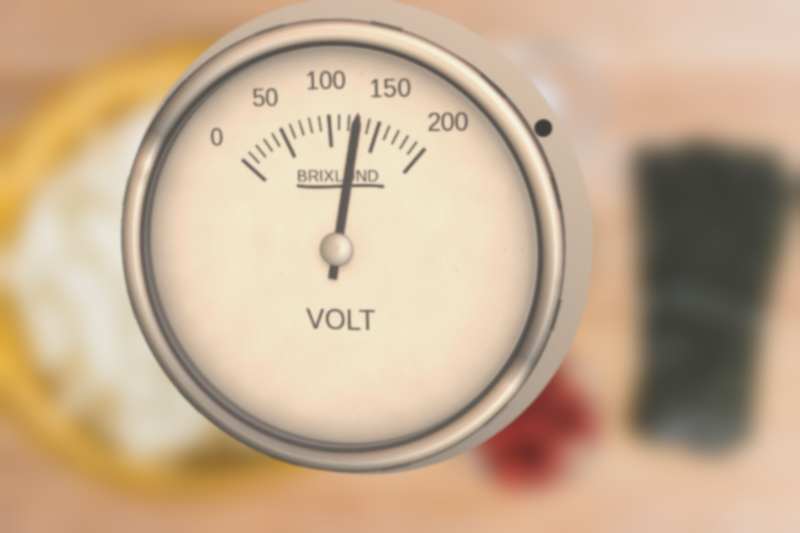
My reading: 130 V
